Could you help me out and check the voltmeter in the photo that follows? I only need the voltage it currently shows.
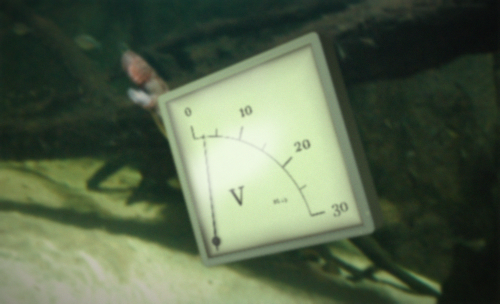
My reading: 2.5 V
